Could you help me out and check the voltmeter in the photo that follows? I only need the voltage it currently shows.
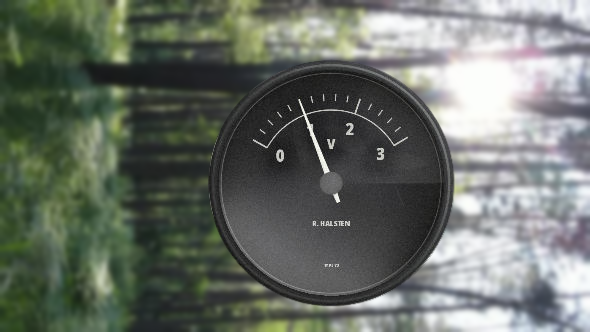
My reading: 1 V
